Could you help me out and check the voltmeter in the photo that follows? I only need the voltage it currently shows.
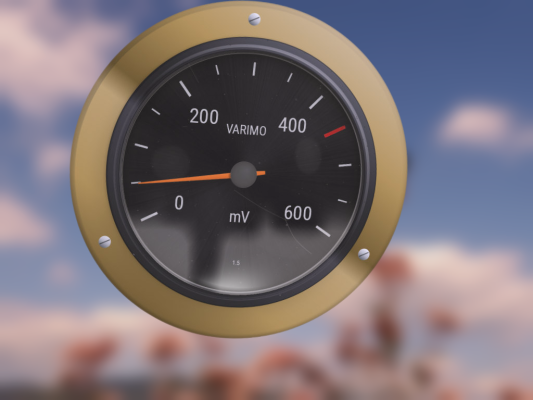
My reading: 50 mV
